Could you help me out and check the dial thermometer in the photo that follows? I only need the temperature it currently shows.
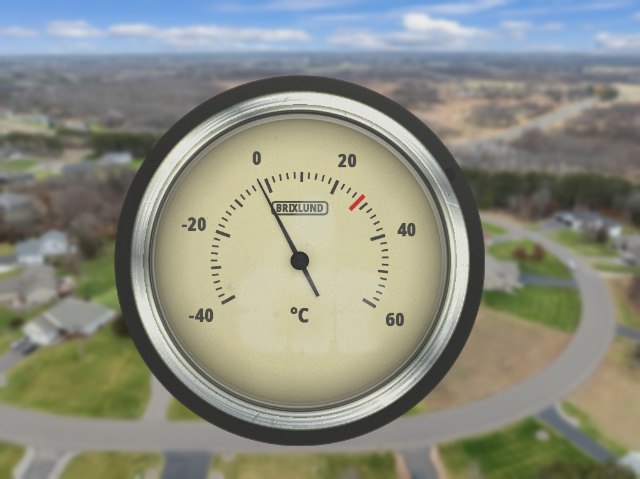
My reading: -2 °C
